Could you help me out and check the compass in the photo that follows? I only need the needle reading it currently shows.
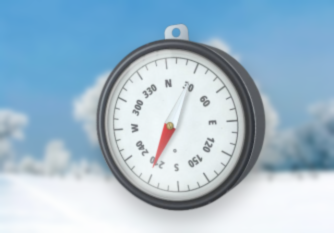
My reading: 210 °
